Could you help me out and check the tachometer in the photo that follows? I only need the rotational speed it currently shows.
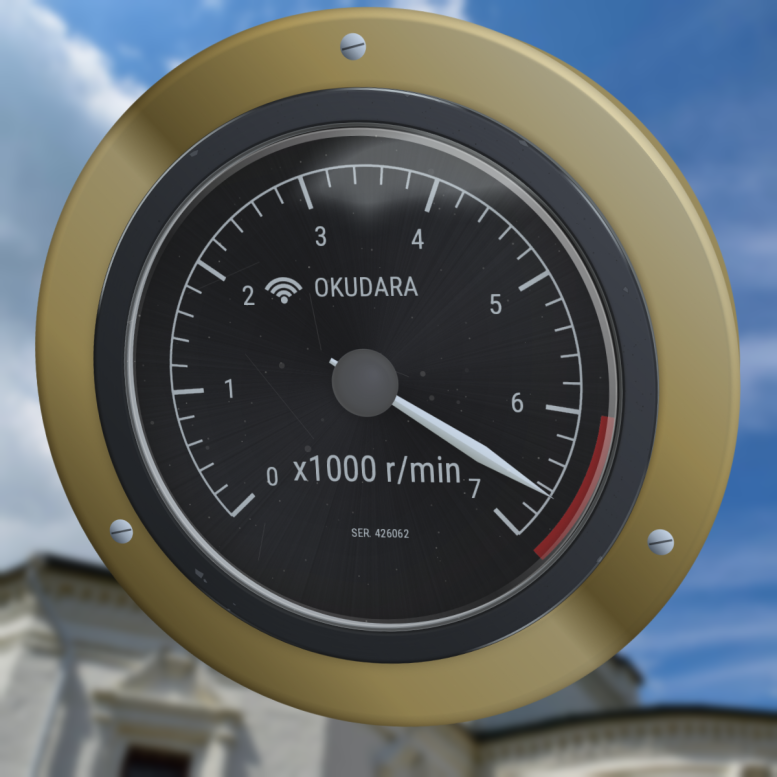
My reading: 6600 rpm
